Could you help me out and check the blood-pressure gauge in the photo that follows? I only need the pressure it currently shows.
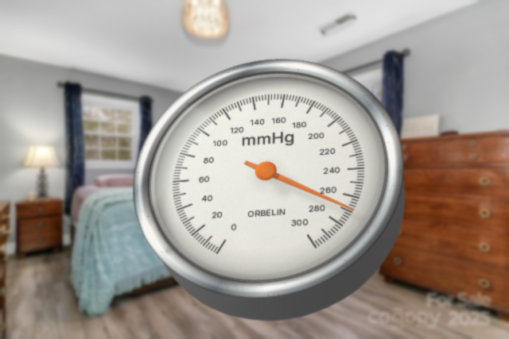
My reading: 270 mmHg
